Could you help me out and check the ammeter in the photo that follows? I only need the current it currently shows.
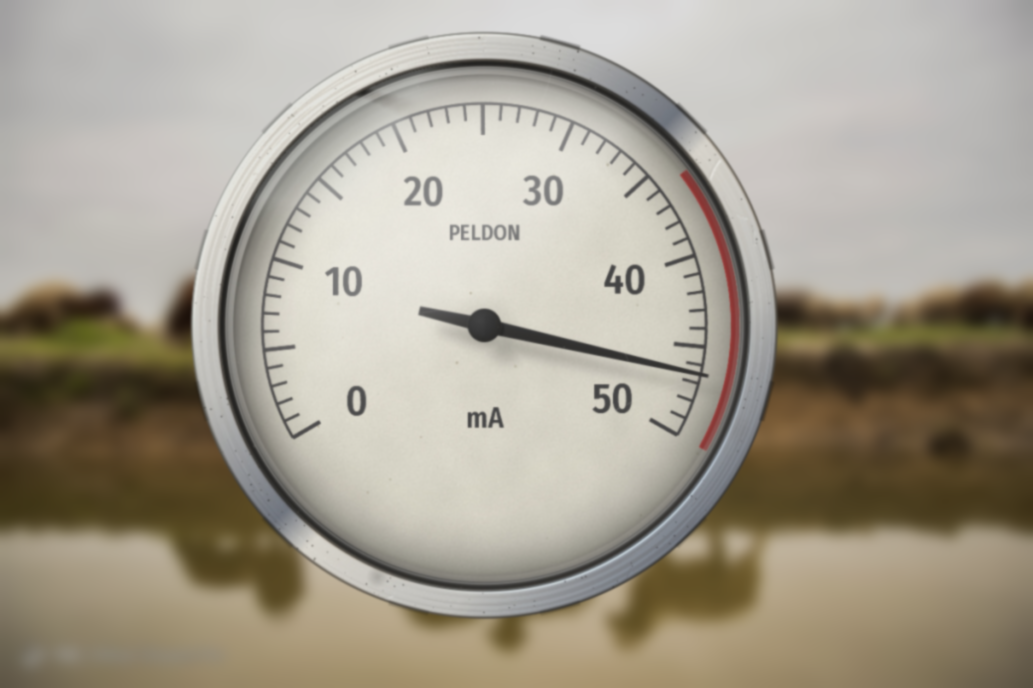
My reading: 46.5 mA
